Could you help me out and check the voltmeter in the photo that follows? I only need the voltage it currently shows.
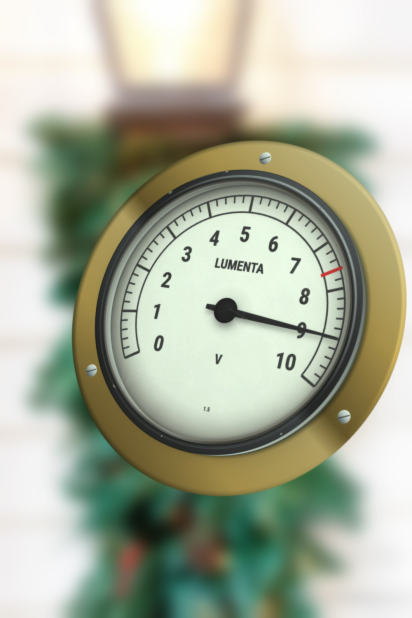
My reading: 9 V
